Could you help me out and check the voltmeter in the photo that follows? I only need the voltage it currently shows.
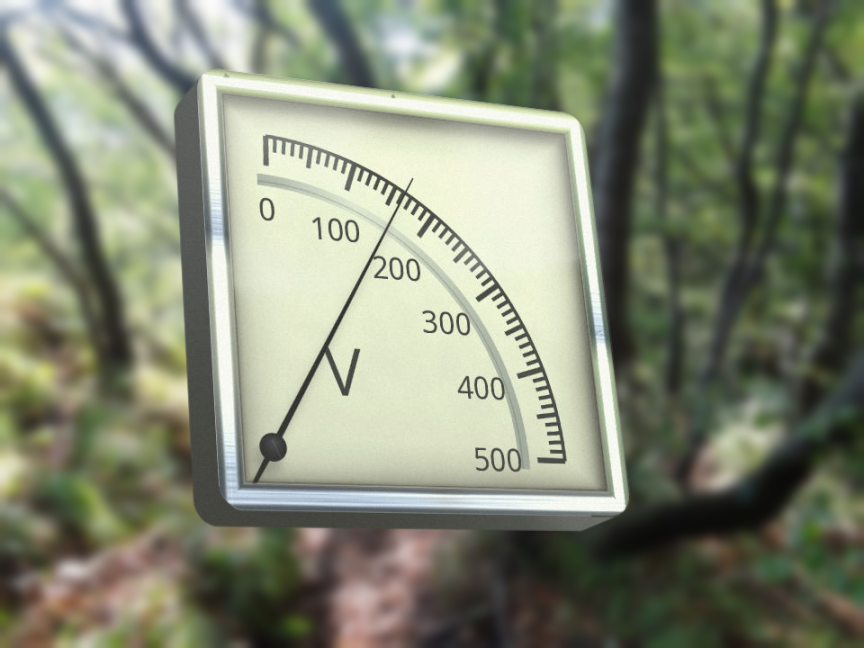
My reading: 160 V
